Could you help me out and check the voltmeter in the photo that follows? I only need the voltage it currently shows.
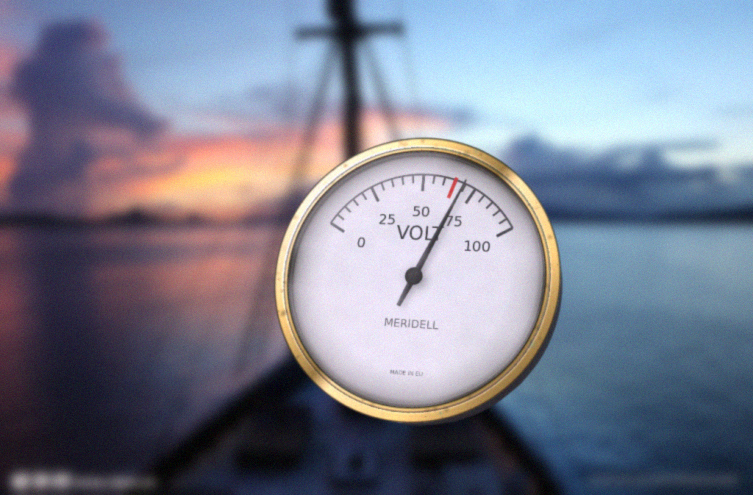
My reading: 70 V
